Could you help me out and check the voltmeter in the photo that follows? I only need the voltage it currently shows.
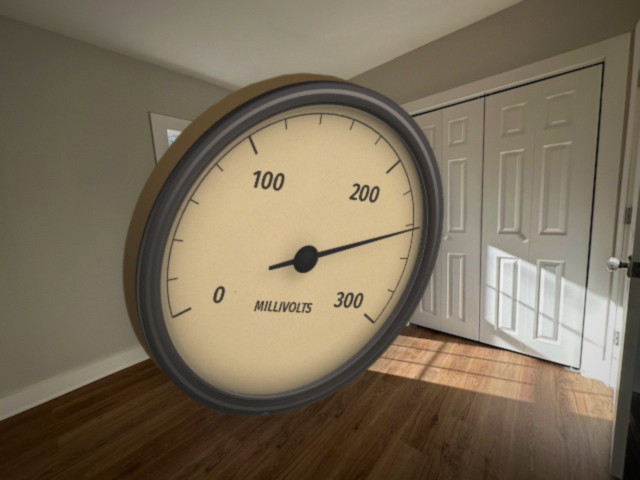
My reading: 240 mV
